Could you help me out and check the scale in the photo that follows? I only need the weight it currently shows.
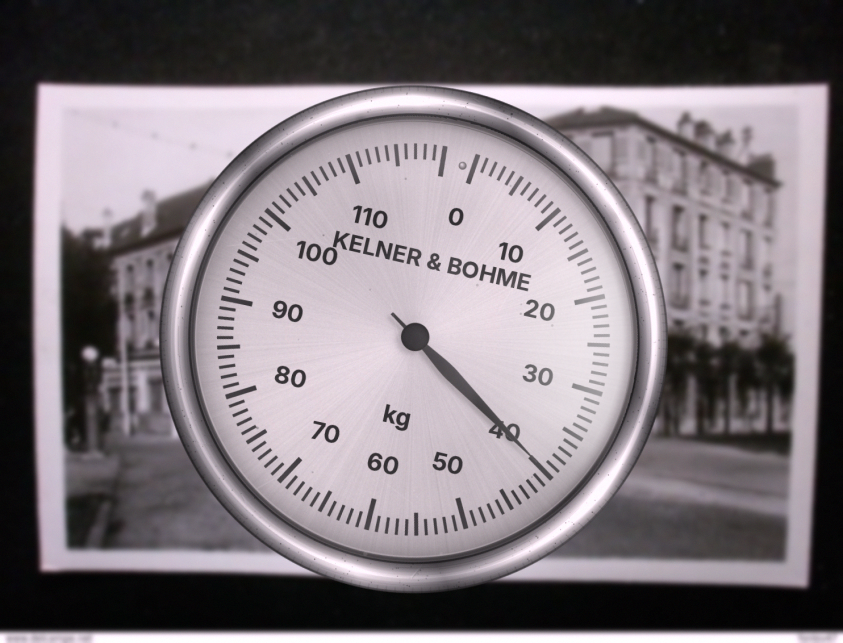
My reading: 40 kg
